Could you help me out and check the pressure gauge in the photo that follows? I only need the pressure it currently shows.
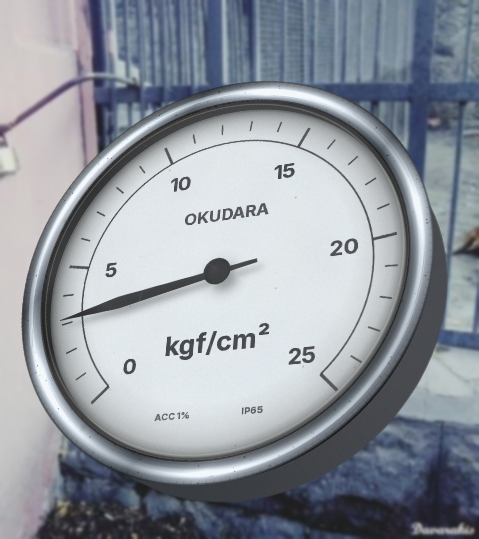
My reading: 3 kg/cm²
